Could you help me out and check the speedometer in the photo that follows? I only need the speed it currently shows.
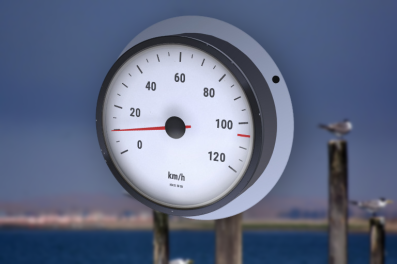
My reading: 10 km/h
